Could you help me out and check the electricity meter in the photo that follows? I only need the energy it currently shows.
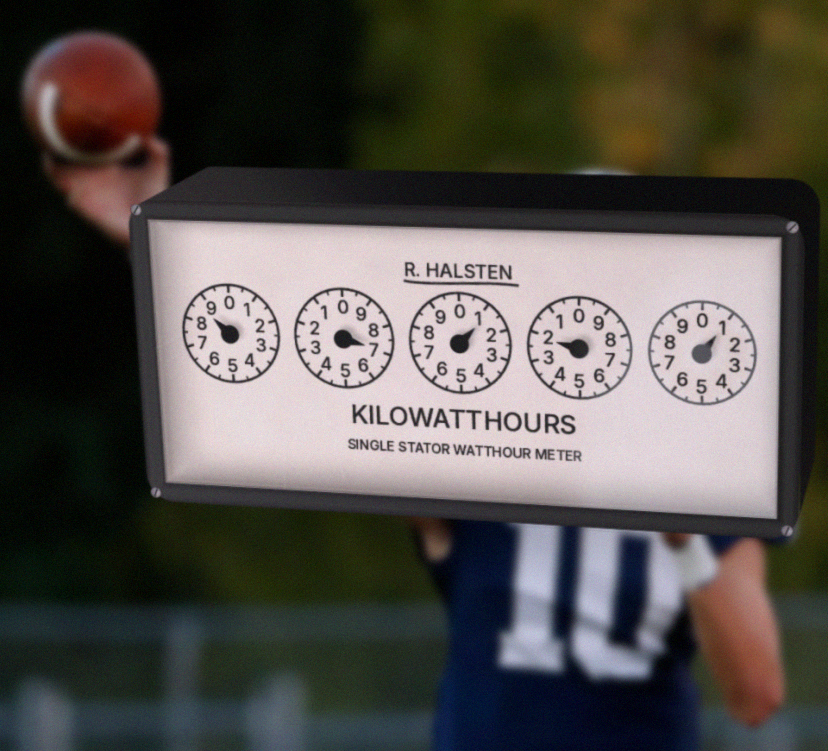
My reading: 87121 kWh
